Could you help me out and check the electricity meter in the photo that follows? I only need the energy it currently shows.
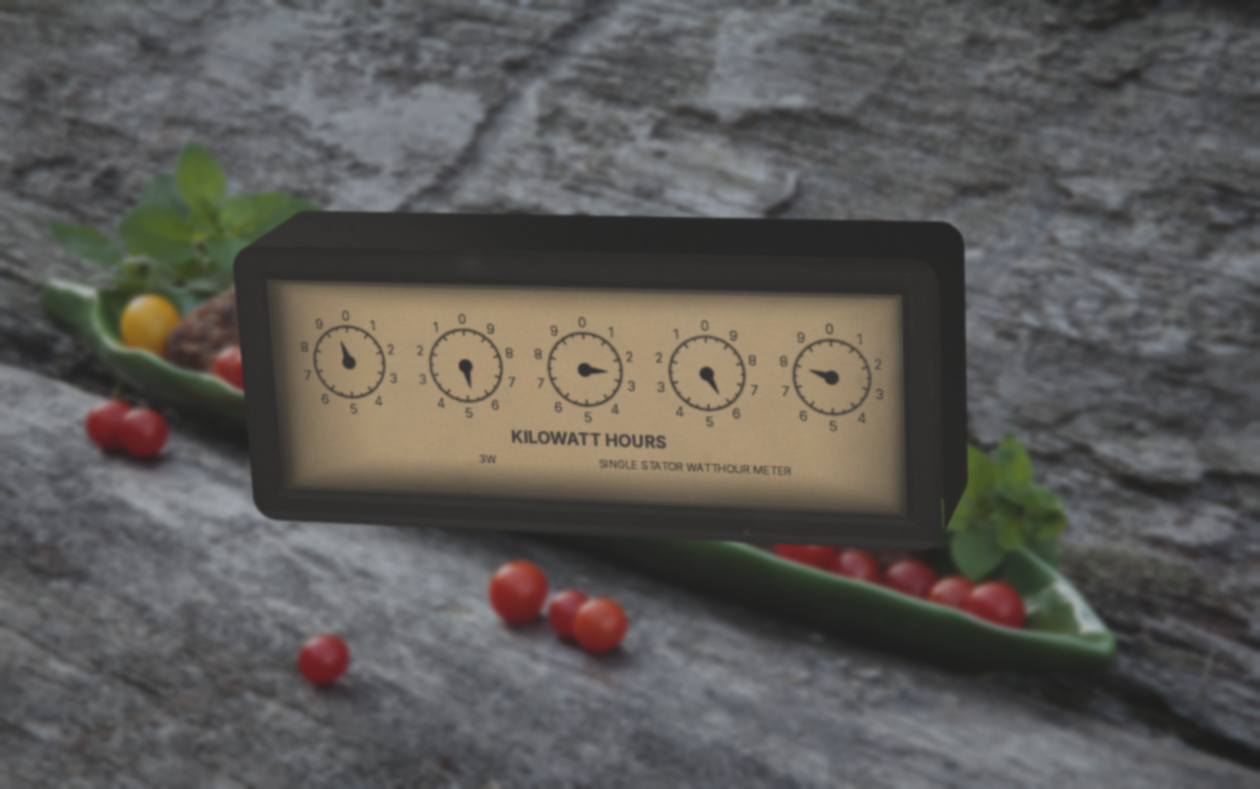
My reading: 95258 kWh
